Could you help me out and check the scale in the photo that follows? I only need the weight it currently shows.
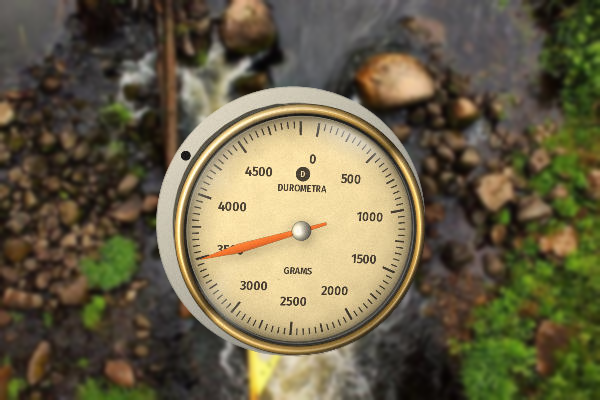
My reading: 3500 g
